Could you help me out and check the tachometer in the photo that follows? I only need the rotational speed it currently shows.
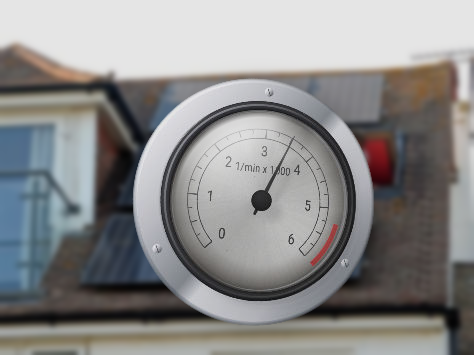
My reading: 3500 rpm
